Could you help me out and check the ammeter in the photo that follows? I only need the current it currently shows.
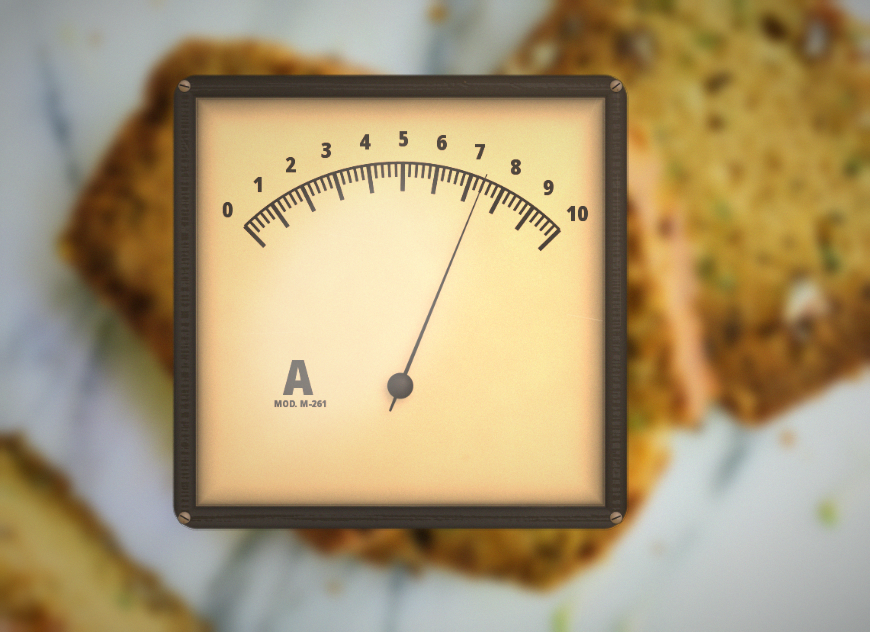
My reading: 7.4 A
